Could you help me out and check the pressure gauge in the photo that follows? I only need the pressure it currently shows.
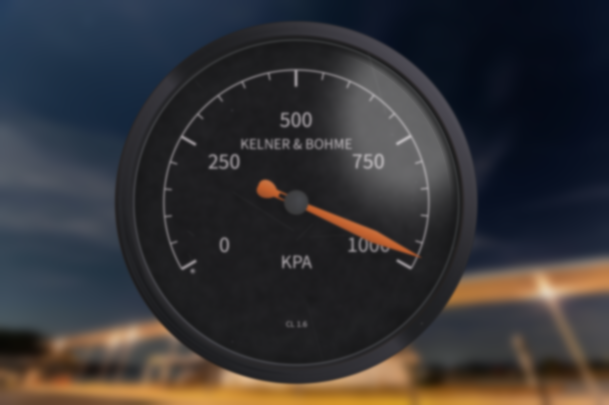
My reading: 975 kPa
